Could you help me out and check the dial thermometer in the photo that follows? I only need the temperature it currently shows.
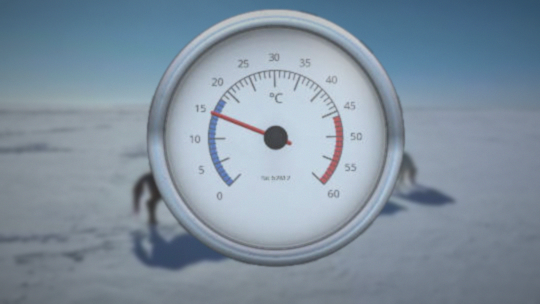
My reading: 15 °C
